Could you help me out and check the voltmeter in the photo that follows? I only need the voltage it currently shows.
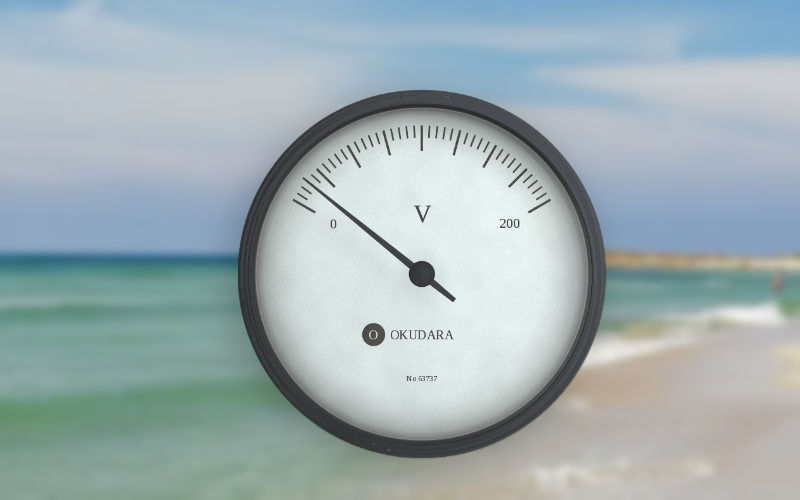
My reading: 15 V
